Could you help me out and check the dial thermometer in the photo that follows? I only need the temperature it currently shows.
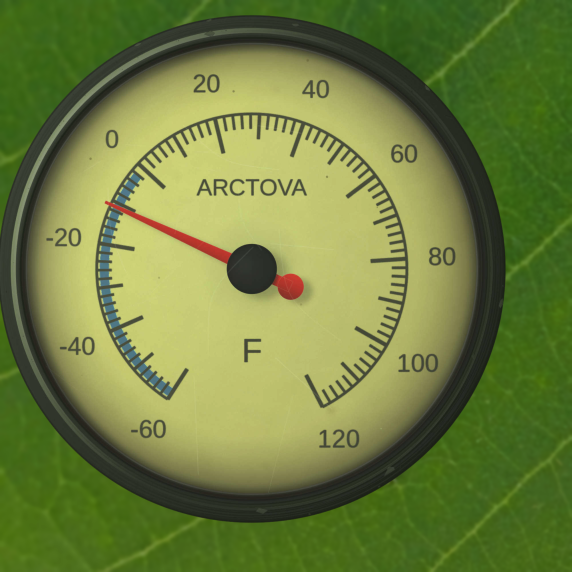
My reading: -11 °F
